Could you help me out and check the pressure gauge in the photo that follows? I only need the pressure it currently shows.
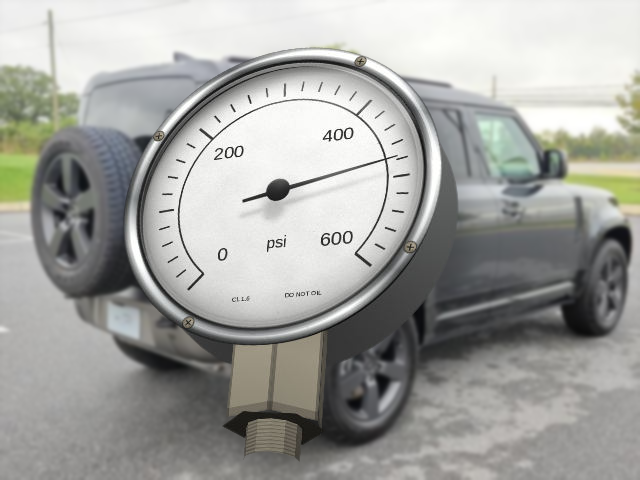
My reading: 480 psi
